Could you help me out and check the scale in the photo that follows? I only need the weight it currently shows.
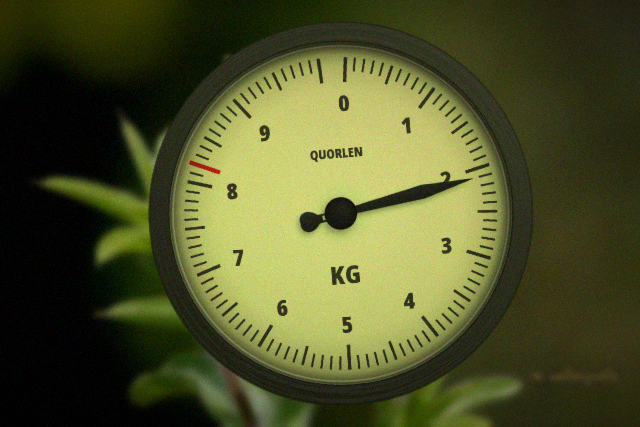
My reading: 2.1 kg
